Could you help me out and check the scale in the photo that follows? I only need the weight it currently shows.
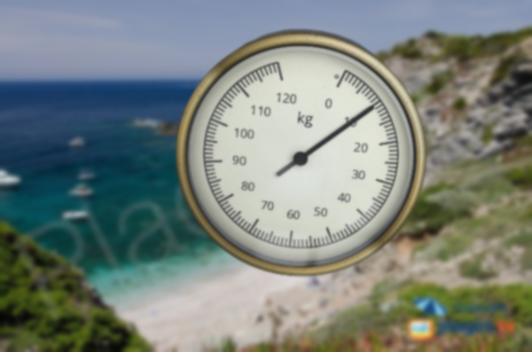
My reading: 10 kg
